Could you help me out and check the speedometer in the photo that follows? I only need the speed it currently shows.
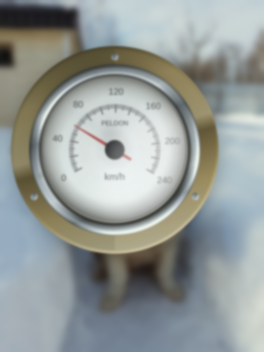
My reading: 60 km/h
